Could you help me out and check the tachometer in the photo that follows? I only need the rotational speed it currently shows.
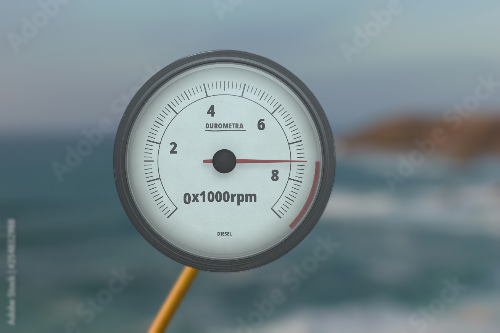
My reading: 7500 rpm
